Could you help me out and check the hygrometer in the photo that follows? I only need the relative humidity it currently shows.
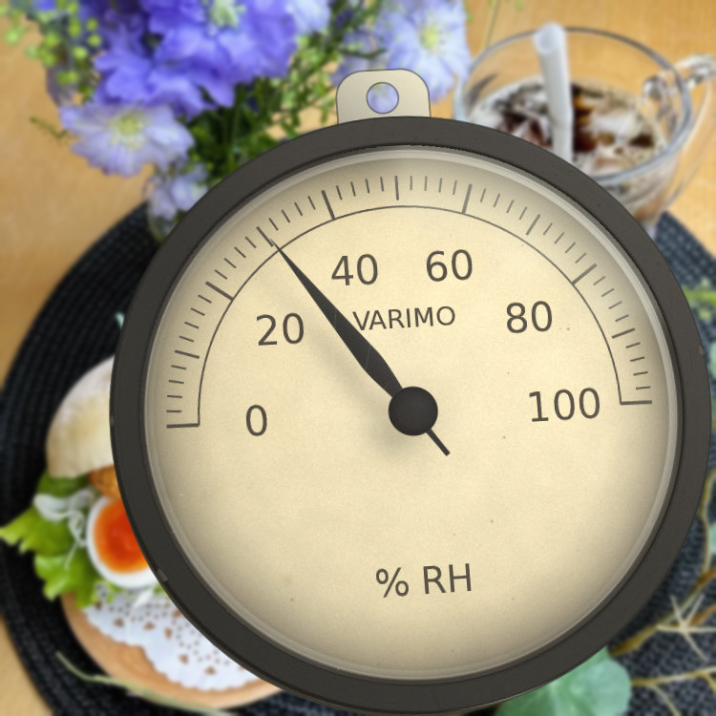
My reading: 30 %
